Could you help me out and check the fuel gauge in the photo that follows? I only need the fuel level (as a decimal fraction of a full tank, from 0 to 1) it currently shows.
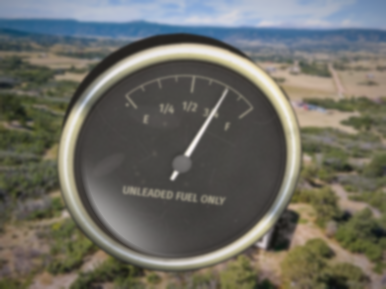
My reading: 0.75
